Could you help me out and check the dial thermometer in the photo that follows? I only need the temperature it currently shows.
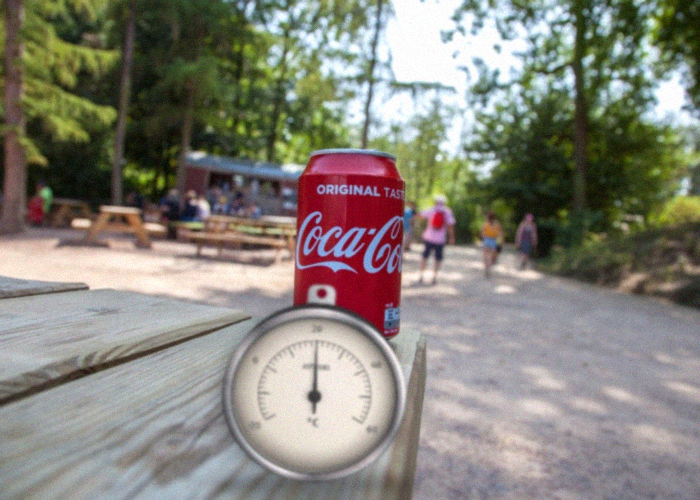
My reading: 20 °C
